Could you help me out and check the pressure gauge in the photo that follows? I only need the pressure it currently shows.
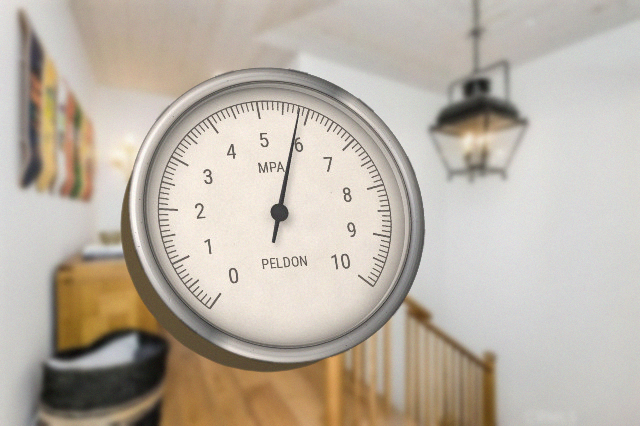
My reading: 5.8 MPa
